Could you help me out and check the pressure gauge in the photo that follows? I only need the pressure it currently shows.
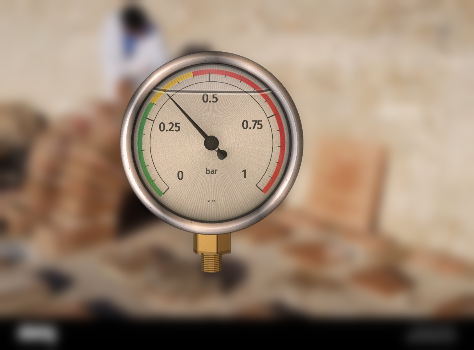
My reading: 0.35 bar
